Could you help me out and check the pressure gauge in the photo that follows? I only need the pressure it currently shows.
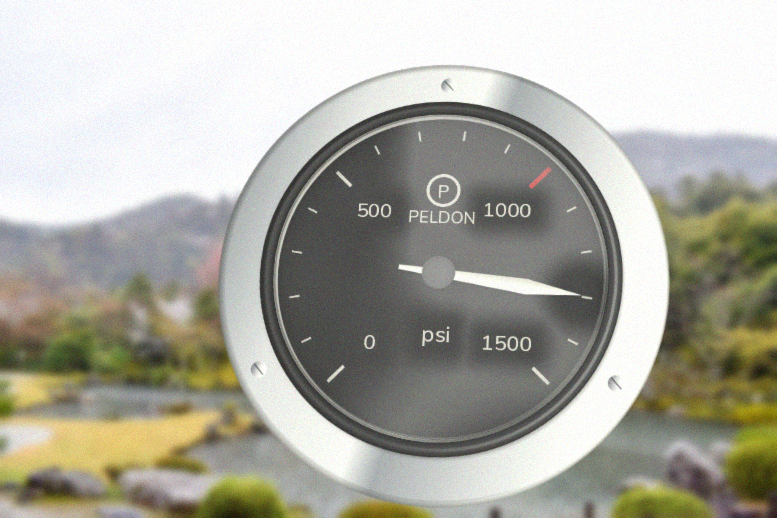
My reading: 1300 psi
